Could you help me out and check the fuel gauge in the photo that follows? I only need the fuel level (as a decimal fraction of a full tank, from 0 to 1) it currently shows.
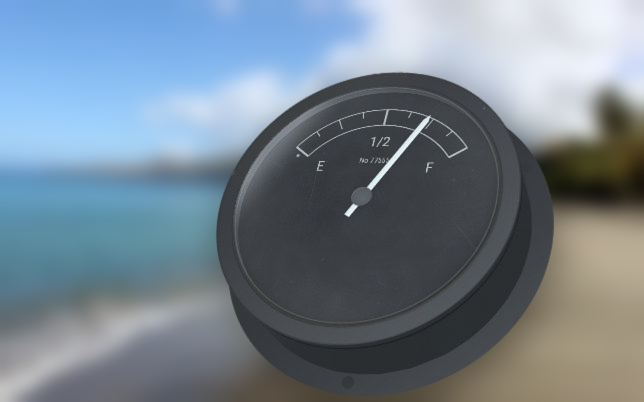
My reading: 0.75
